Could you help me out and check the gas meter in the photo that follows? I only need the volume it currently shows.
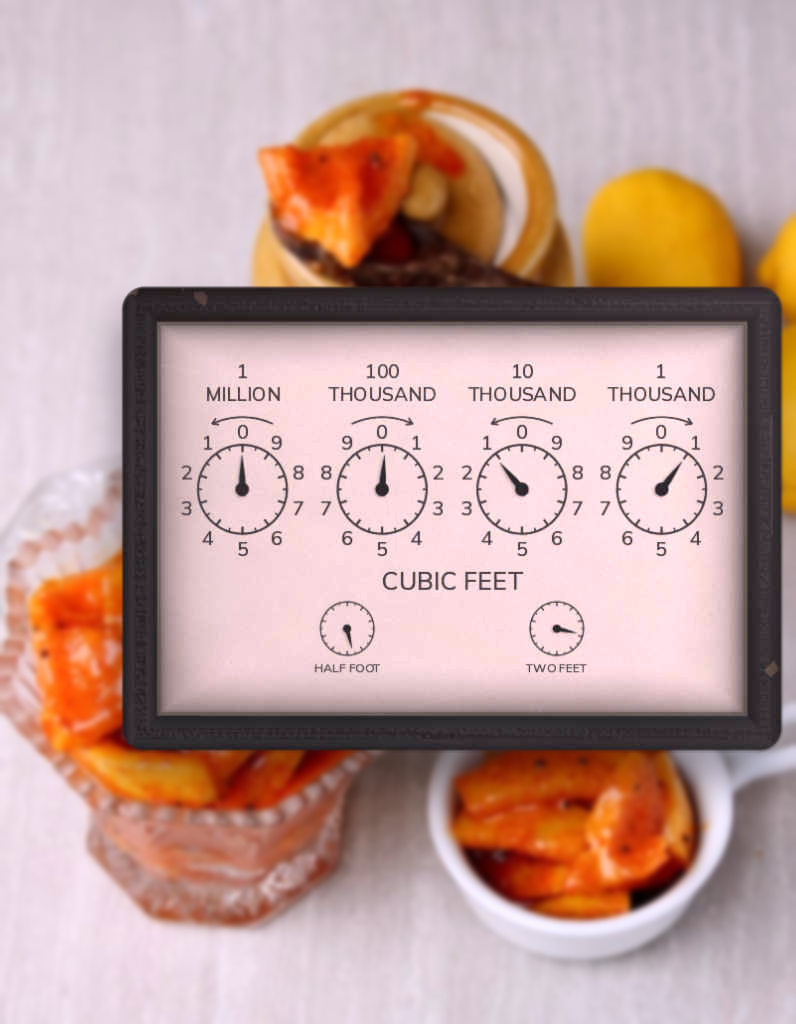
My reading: 1100 ft³
